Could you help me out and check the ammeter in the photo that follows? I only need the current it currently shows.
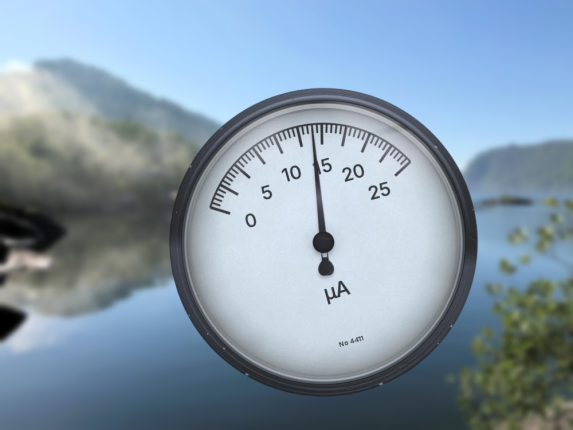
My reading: 14 µA
